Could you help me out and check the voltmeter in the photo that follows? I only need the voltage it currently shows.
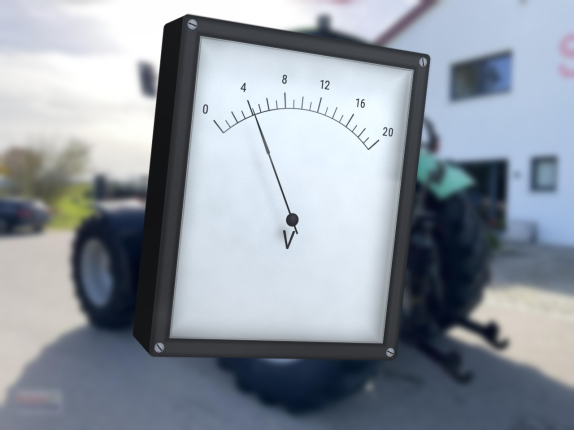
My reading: 4 V
